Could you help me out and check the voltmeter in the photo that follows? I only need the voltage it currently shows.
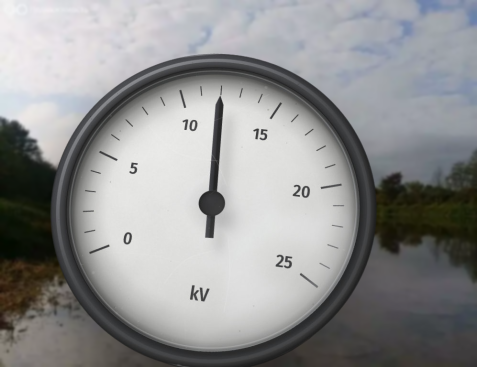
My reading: 12 kV
